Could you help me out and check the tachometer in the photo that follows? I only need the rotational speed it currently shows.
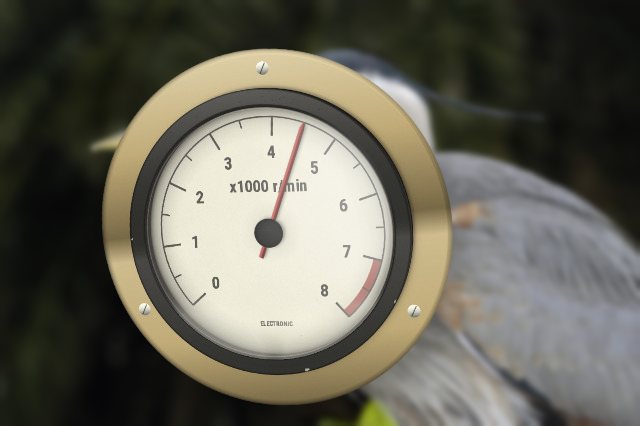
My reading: 4500 rpm
